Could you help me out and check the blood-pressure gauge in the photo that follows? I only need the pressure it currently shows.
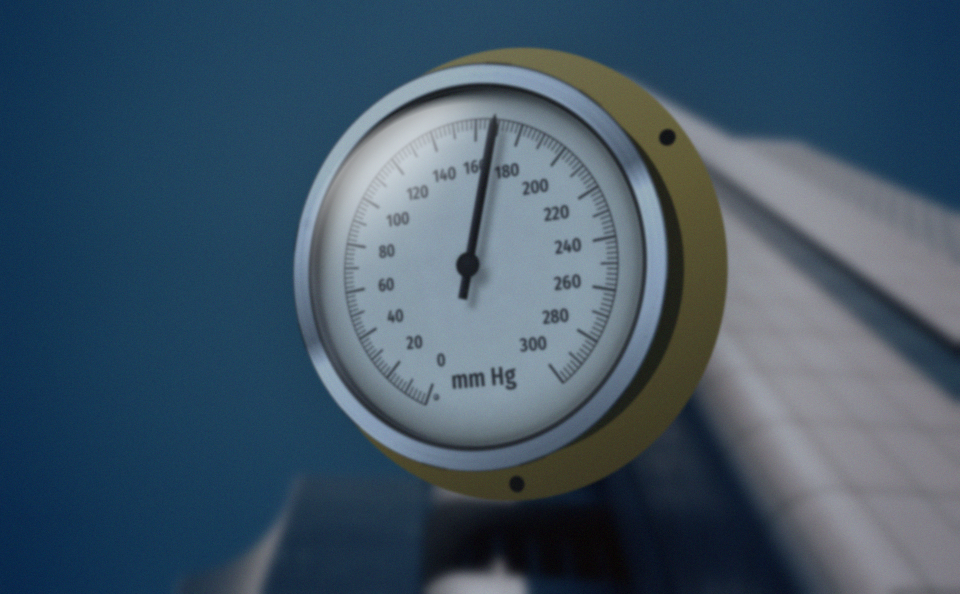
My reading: 170 mmHg
